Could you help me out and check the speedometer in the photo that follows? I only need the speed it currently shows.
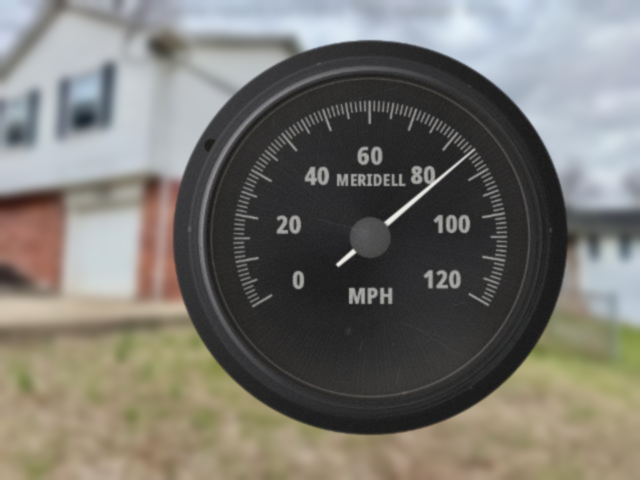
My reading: 85 mph
